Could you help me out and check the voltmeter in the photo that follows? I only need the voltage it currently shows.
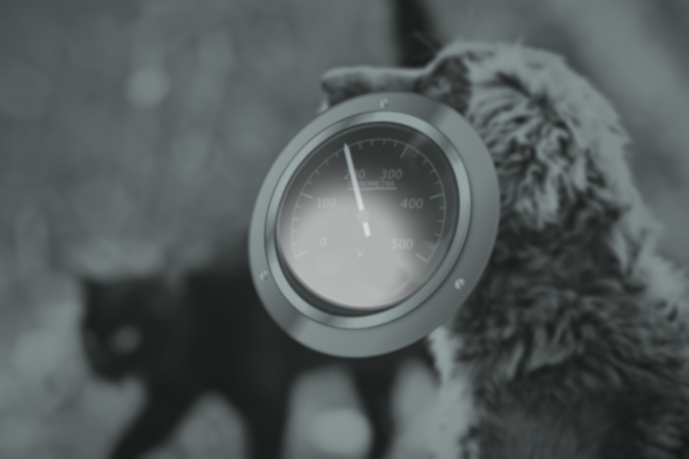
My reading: 200 V
